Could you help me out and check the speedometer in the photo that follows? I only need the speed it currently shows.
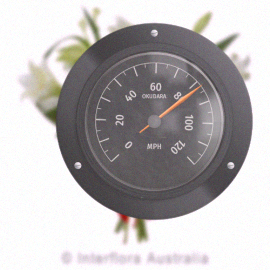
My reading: 82.5 mph
